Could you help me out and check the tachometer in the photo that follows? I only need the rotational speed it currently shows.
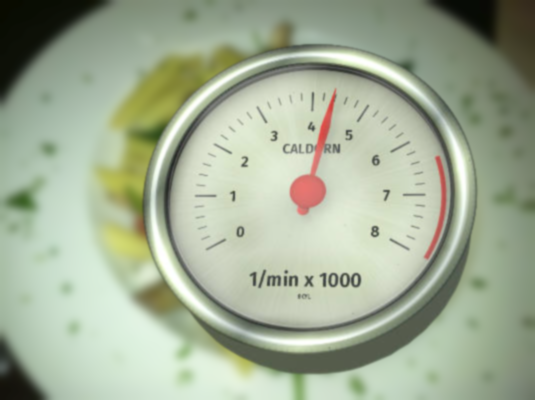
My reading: 4400 rpm
